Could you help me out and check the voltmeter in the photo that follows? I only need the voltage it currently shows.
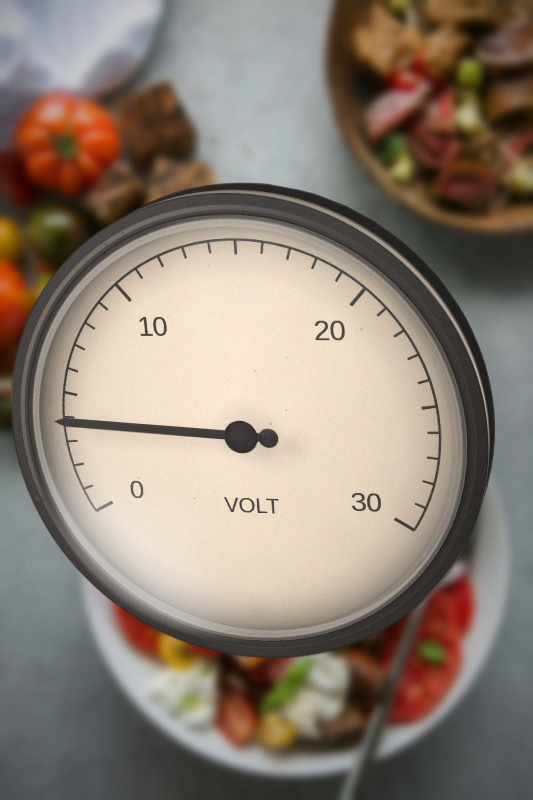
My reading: 4 V
